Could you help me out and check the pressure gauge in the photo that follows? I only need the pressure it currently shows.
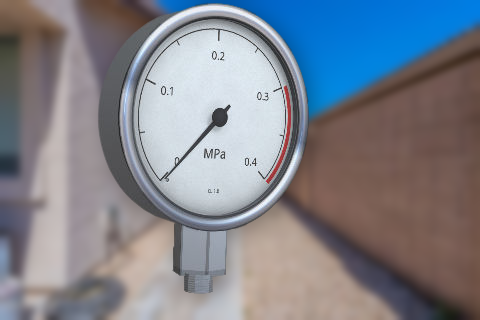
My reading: 0 MPa
